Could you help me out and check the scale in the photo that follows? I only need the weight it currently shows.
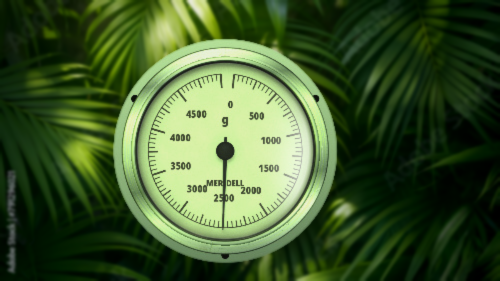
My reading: 2500 g
